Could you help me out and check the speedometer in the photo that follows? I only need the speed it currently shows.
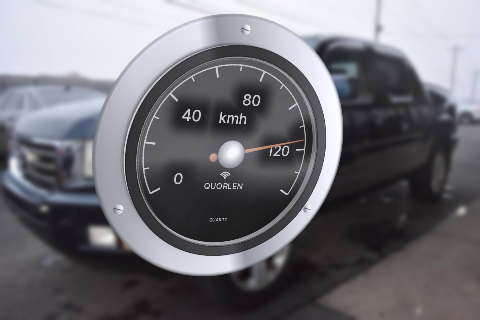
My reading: 115 km/h
